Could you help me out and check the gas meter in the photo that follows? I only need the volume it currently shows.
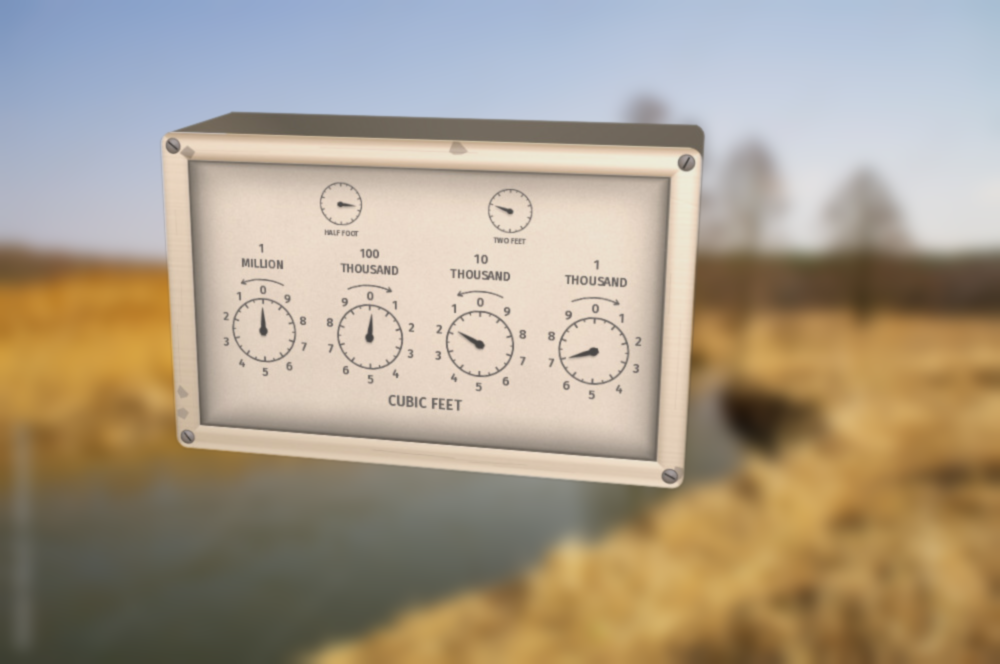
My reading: 1700 ft³
